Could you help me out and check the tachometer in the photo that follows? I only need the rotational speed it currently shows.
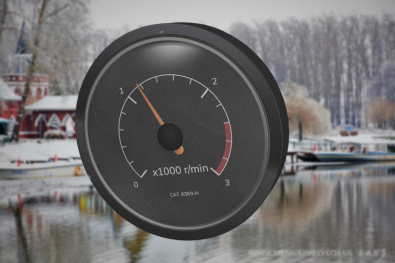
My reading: 1200 rpm
